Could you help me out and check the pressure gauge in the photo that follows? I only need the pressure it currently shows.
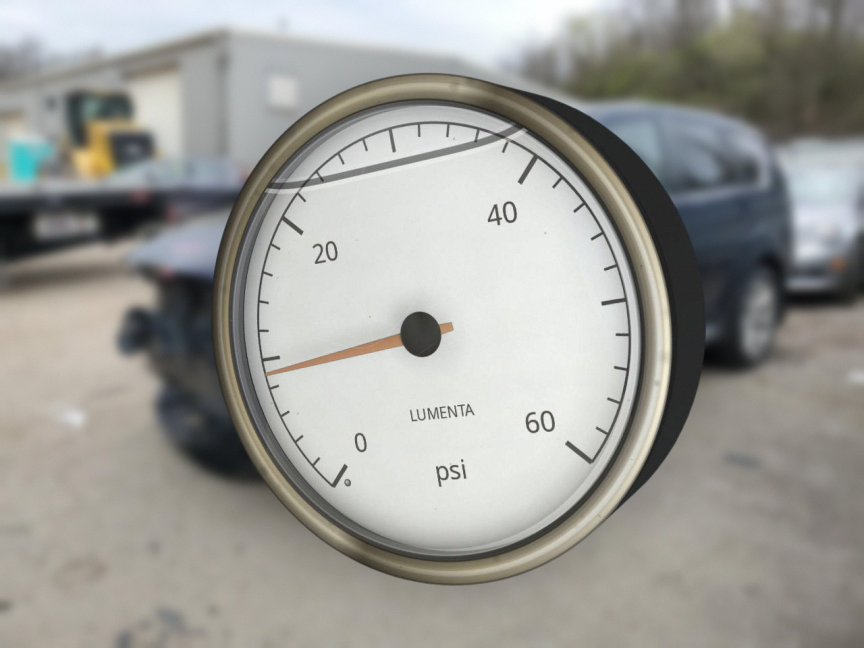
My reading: 9 psi
